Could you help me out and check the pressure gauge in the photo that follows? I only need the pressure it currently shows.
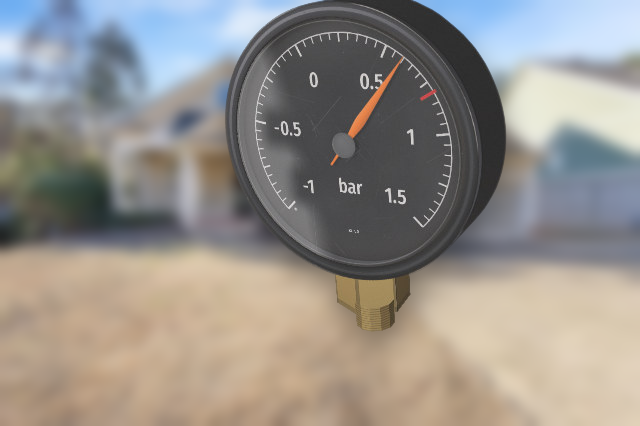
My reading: 0.6 bar
